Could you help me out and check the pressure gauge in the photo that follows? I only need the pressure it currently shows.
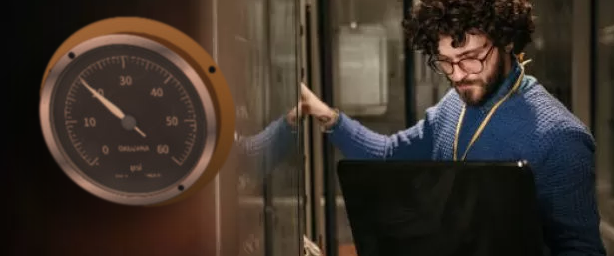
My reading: 20 psi
